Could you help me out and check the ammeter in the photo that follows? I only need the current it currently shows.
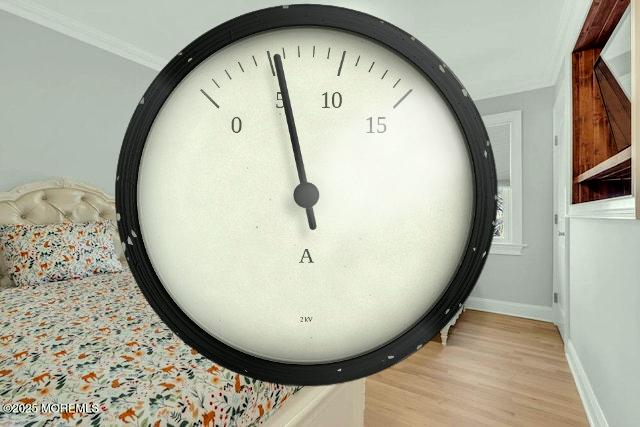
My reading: 5.5 A
